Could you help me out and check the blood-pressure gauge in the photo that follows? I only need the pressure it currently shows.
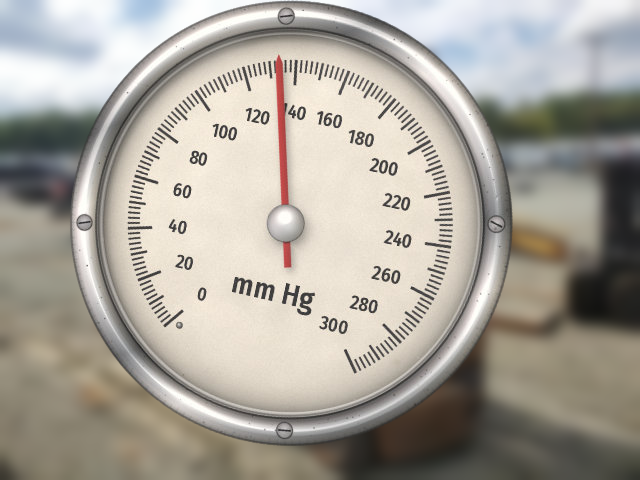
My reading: 134 mmHg
